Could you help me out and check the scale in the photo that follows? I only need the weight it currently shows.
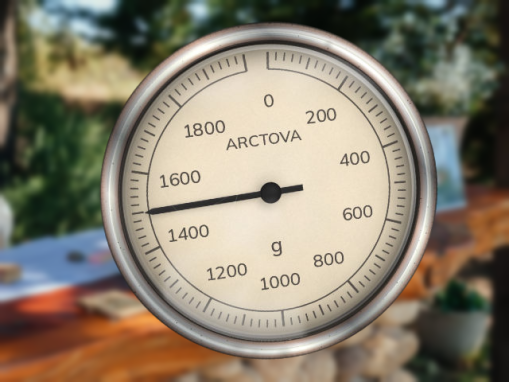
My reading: 1500 g
